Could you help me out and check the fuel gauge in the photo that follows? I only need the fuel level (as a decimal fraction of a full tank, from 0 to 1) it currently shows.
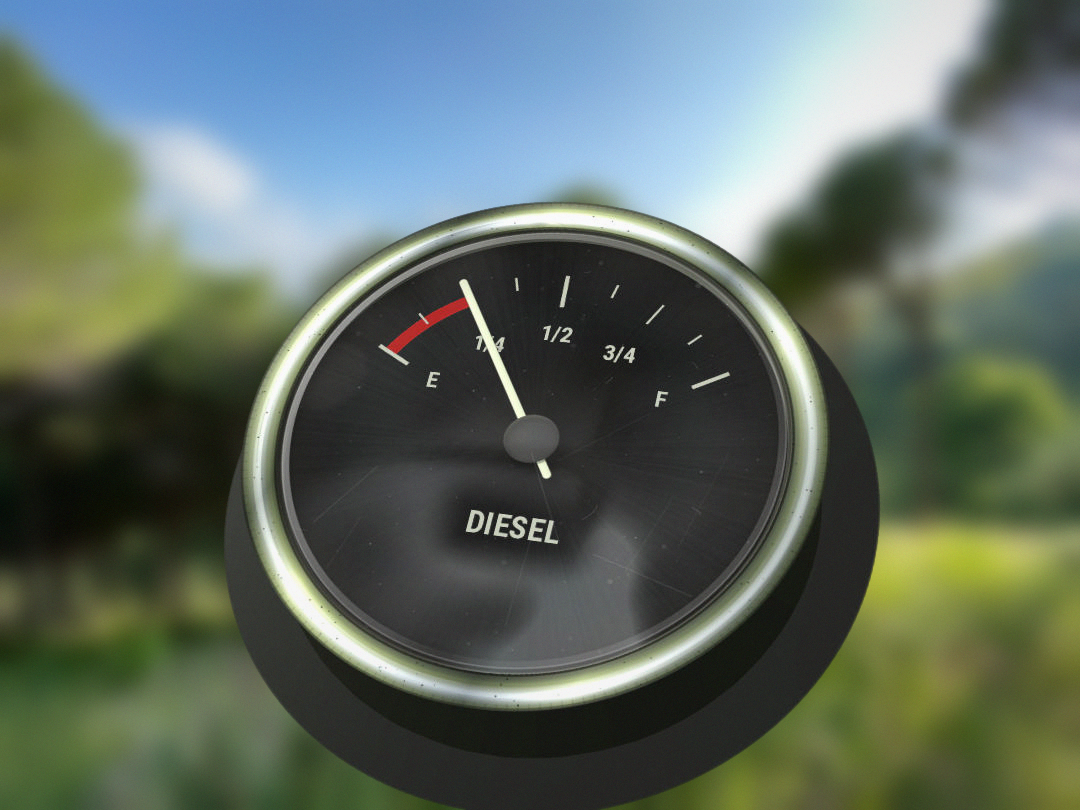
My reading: 0.25
